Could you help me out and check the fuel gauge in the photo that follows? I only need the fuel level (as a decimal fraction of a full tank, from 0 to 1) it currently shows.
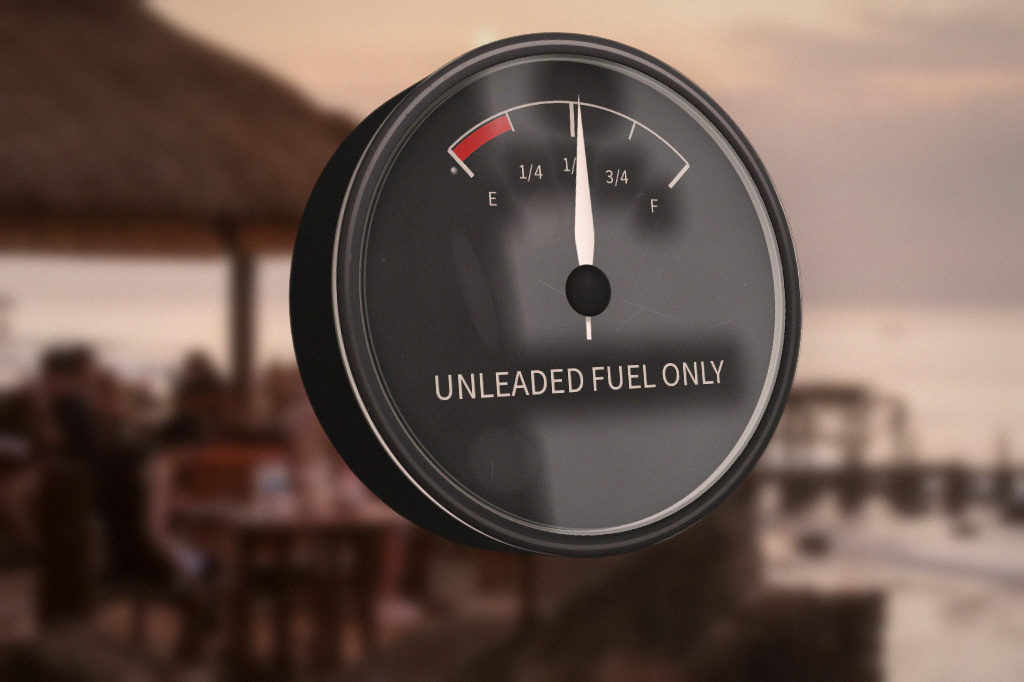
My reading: 0.5
